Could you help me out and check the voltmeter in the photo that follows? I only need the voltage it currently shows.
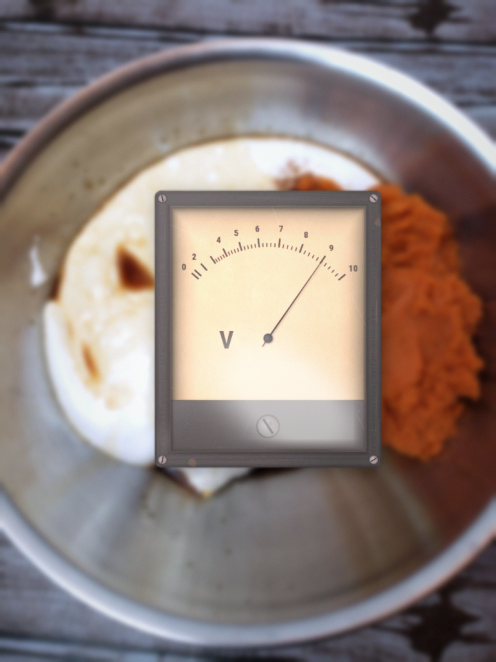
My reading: 9 V
